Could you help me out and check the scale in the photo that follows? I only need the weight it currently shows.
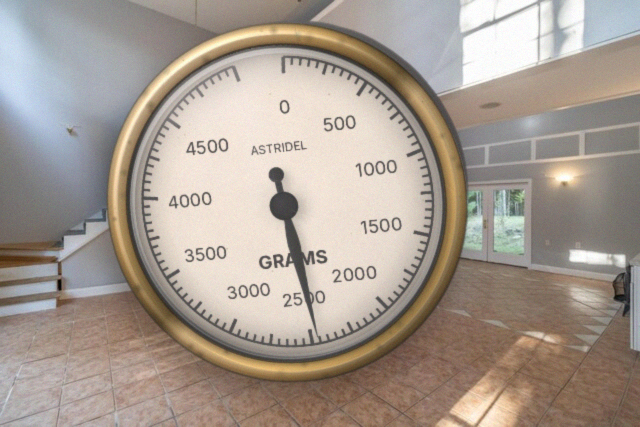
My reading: 2450 g
